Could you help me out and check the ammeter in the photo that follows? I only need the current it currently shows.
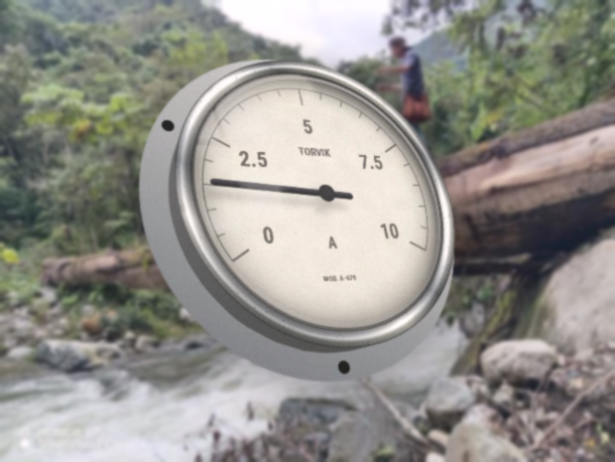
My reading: 1.5 A
